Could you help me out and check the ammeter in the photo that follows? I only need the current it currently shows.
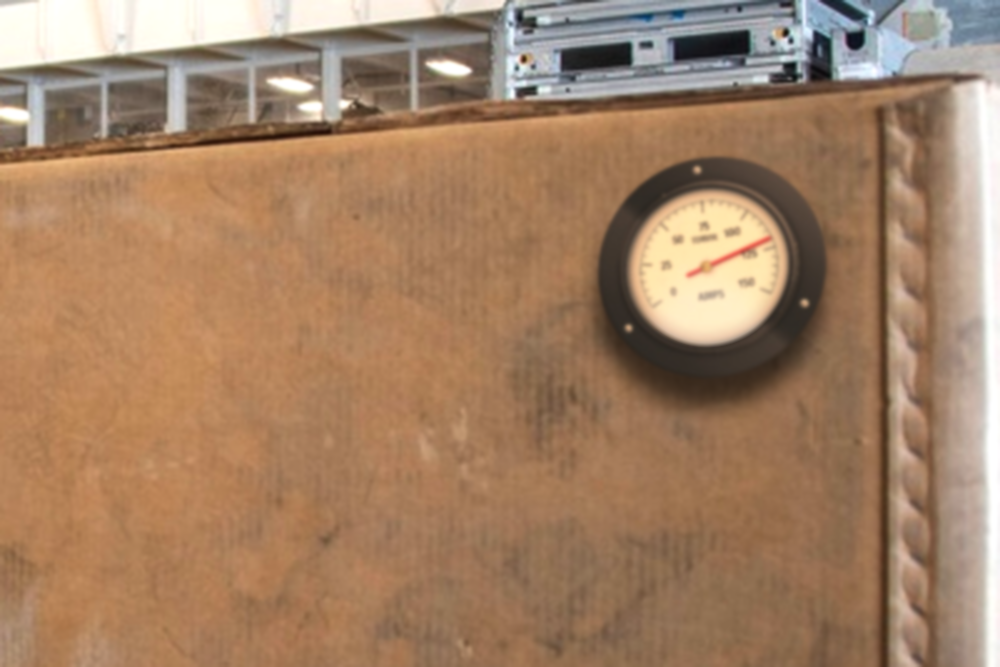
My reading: 120 A
